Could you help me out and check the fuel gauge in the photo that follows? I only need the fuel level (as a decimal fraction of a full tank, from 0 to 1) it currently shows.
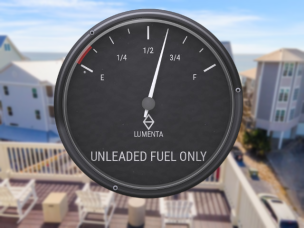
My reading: 0.625
